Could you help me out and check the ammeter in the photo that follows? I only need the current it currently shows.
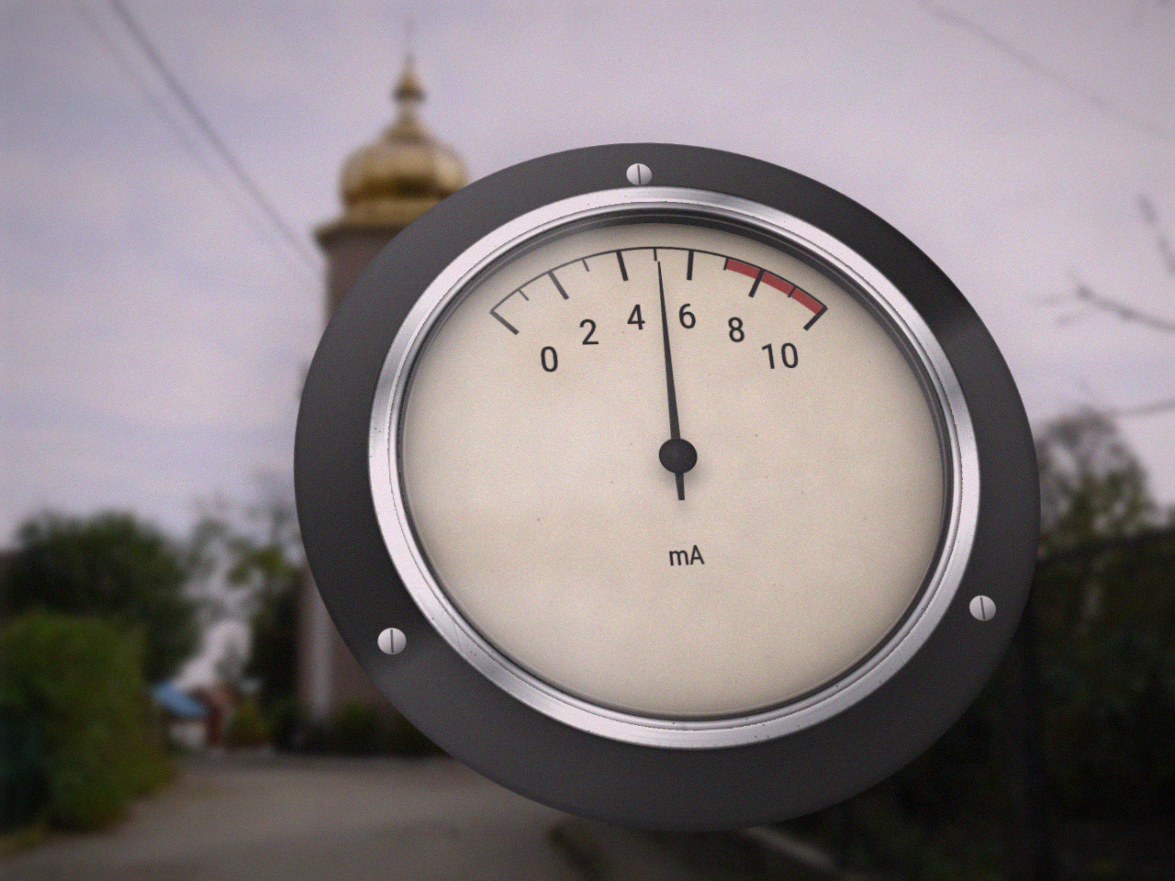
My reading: 5 mA
